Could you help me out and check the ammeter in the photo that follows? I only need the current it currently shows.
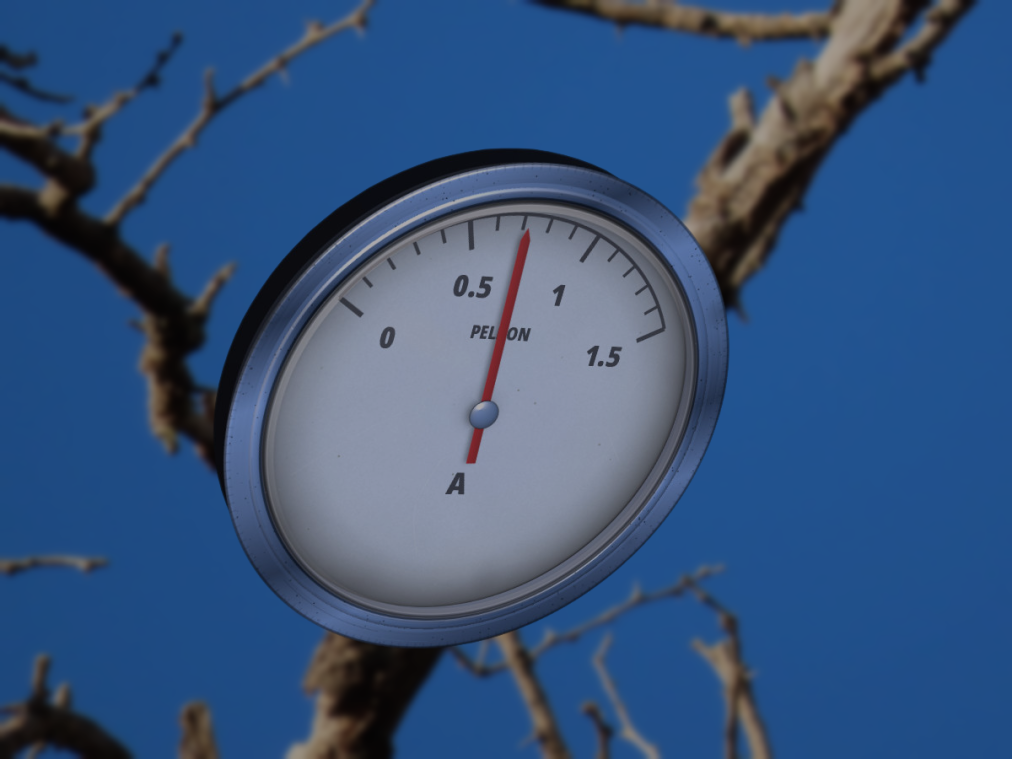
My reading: 0.7 A
